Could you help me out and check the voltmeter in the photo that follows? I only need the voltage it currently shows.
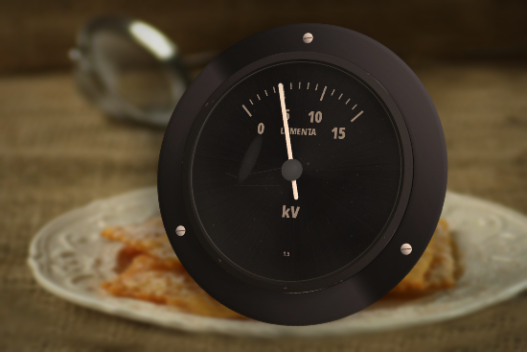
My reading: 5 kV
